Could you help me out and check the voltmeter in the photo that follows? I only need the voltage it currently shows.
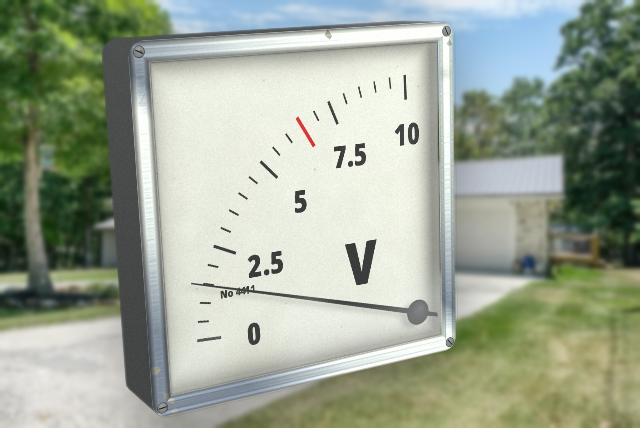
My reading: 1.5 V
